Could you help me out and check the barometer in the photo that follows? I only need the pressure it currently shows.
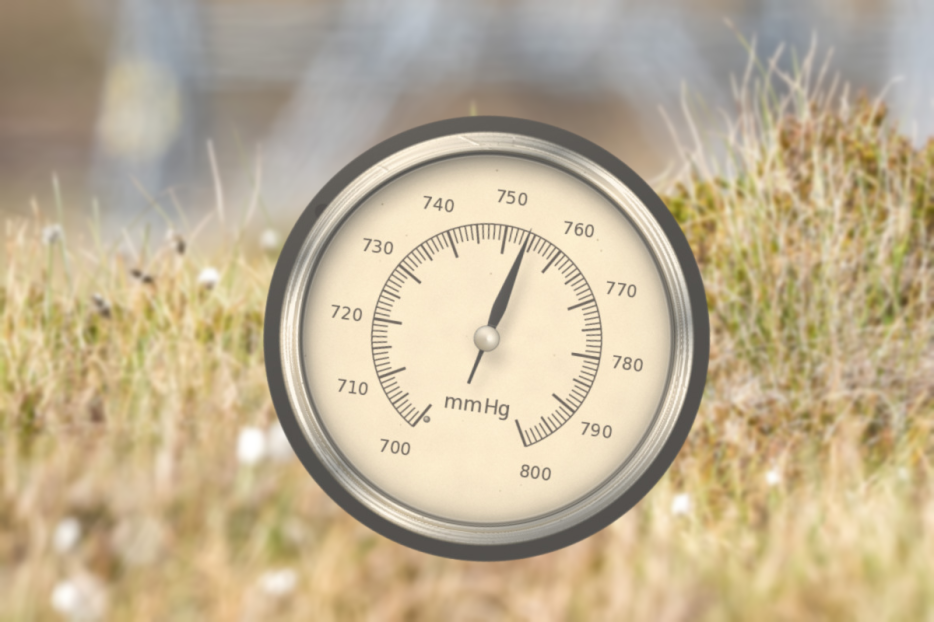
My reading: 754 mmHg
